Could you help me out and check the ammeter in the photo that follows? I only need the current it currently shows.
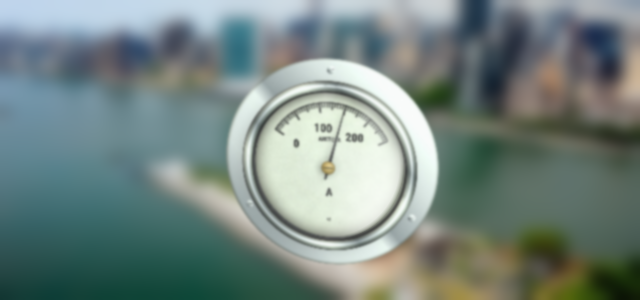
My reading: 150 A
